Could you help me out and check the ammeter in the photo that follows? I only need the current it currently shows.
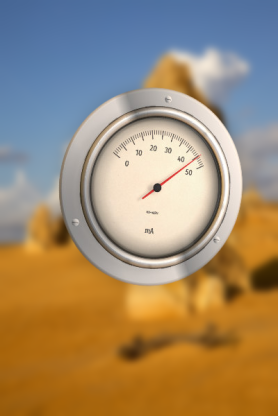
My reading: 45 mA
